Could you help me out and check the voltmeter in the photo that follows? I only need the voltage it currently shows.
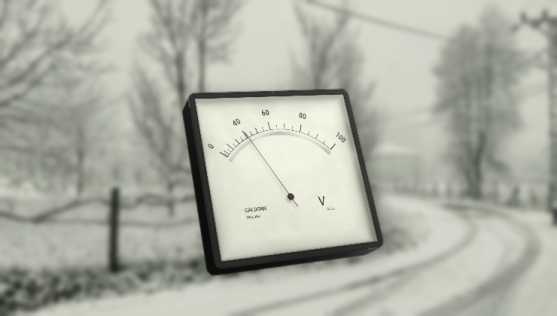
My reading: 40 V
